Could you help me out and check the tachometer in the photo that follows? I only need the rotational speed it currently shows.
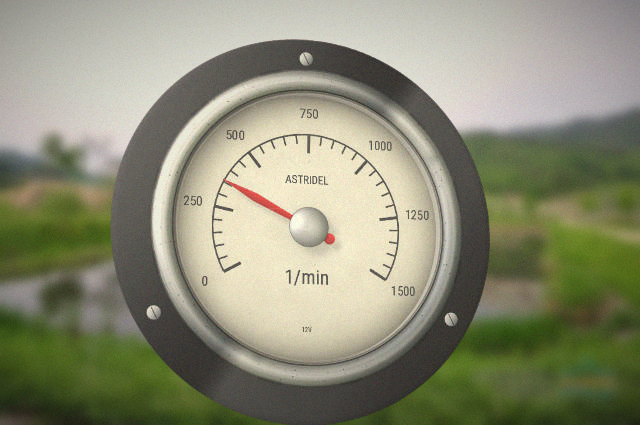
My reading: 350 rpm
